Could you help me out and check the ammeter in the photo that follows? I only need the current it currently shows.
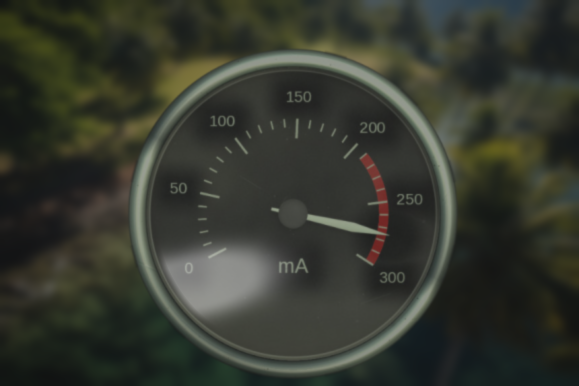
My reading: 275 mA
